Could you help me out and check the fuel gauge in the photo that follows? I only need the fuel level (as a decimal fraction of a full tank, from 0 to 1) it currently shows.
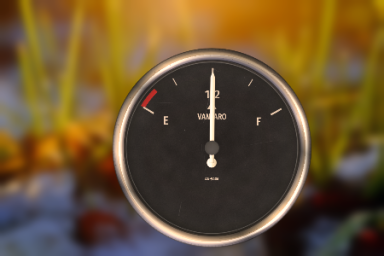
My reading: 0.5
